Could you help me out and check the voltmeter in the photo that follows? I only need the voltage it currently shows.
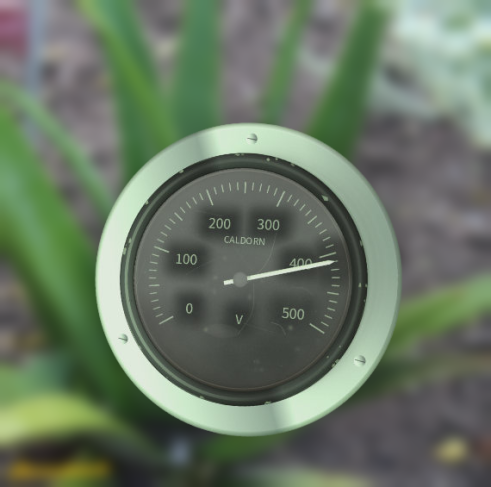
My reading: 410 V
